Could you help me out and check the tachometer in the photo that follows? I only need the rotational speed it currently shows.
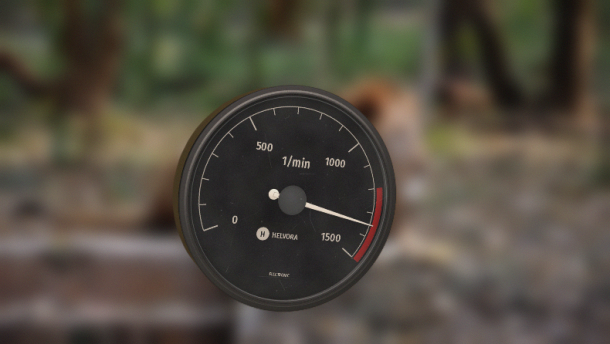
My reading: 1350 rpm
